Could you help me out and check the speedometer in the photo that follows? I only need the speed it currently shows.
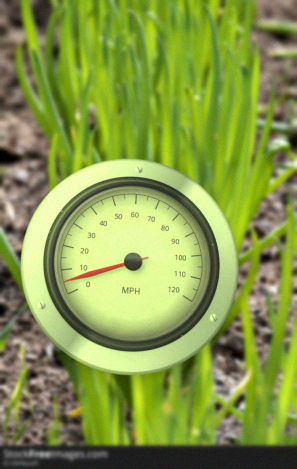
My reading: 5 mph
